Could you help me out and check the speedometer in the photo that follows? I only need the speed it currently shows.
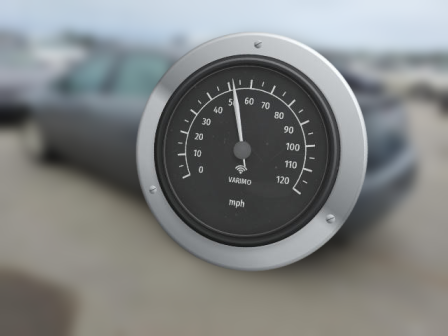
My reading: 52.5 mph
